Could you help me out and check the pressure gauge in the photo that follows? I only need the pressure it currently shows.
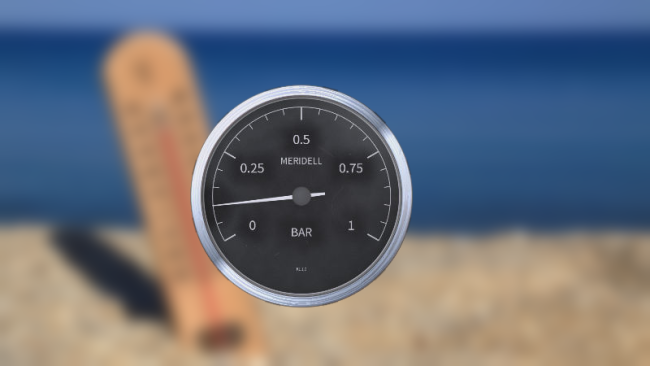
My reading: 0.1 bar
